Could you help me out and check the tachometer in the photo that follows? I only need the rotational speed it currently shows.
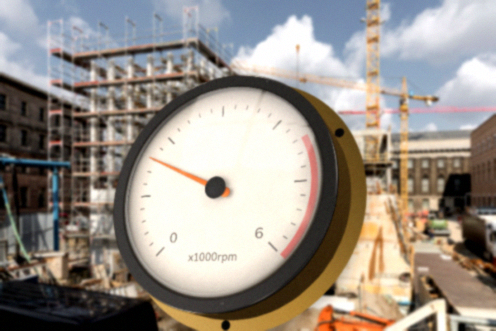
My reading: 1600 rpm
